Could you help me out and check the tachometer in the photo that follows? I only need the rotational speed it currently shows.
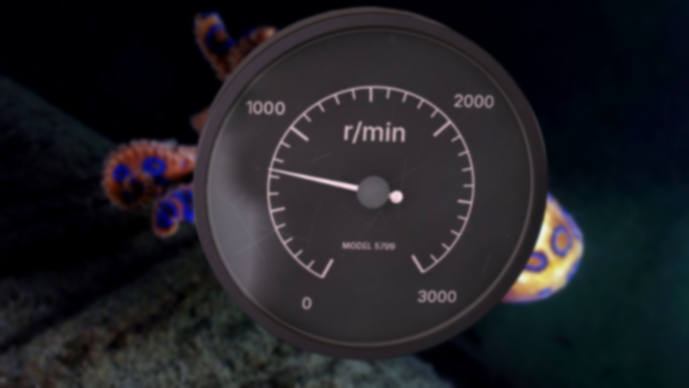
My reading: 750 rpm
